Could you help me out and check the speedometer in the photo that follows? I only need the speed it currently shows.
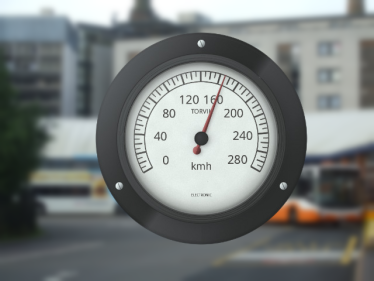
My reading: 165 km/h
